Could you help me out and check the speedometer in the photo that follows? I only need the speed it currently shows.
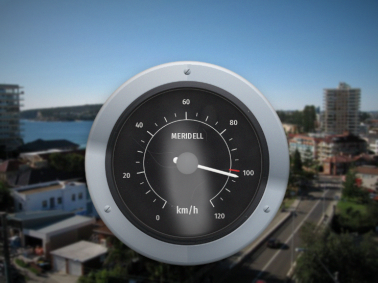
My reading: 102.5 km/h
